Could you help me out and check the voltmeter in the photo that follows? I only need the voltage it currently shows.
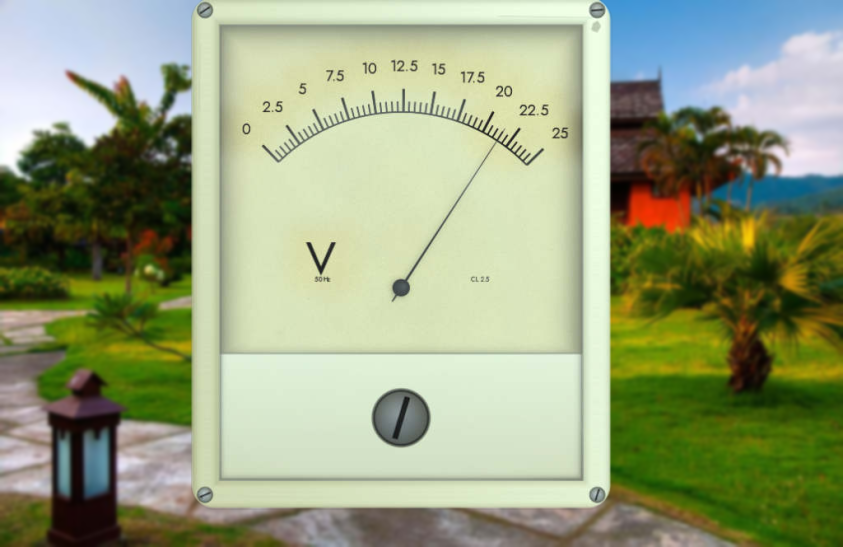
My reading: 21.5 V
